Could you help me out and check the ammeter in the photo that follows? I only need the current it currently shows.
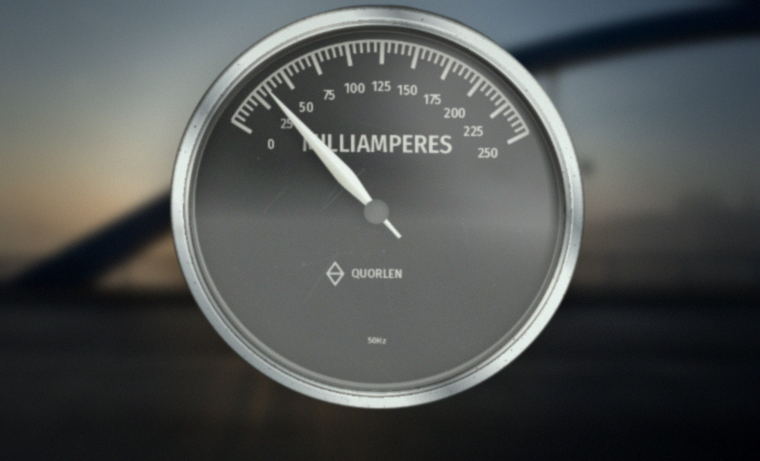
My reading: 35 mA
